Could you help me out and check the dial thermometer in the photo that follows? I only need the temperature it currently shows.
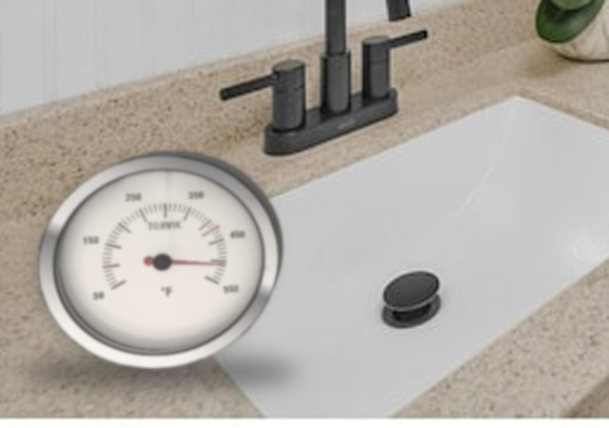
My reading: 500 °F
